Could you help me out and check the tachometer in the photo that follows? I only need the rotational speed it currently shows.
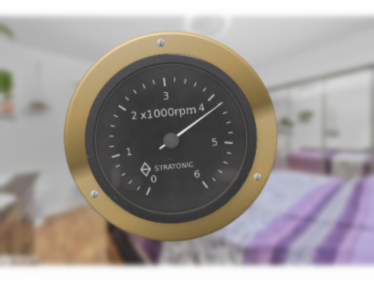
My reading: 4200 rpm
